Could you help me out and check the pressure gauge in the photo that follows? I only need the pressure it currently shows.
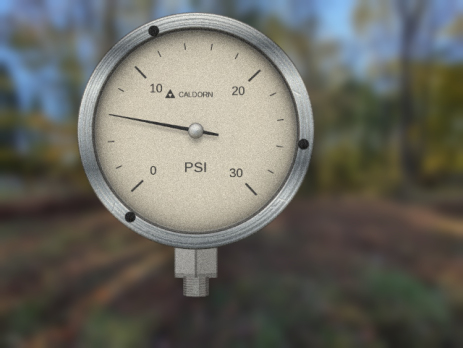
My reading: 6 psi
